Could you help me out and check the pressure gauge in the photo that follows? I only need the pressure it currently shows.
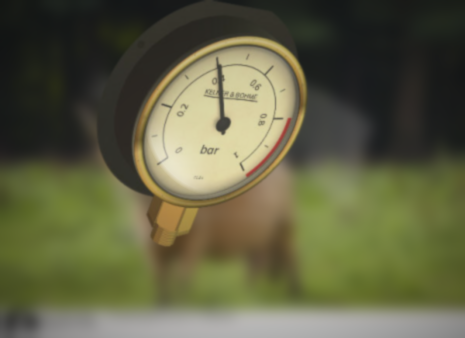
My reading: 0.4 bar
